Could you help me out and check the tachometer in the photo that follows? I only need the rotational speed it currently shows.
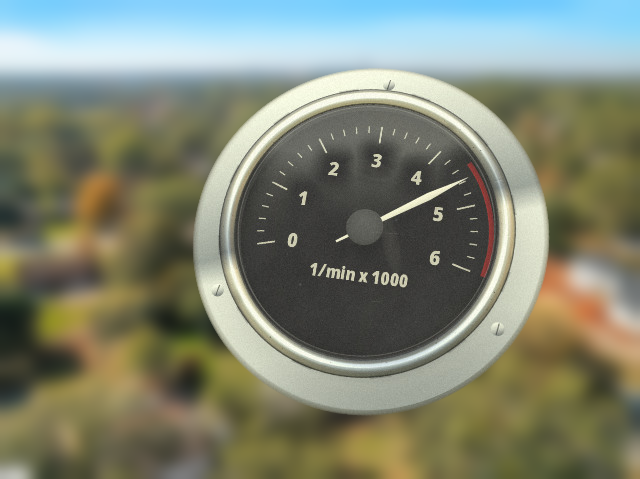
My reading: 4600 rpm
